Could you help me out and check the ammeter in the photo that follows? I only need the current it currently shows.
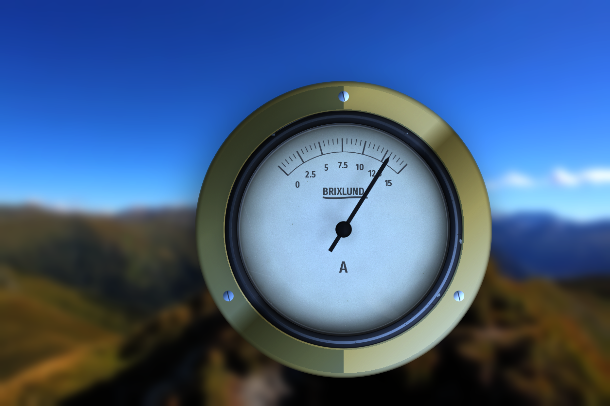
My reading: 13 A
